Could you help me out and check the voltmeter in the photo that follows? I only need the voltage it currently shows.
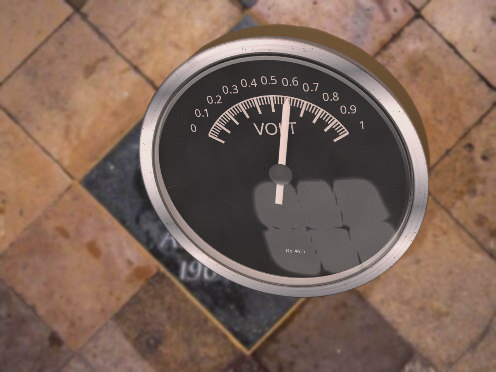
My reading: 0.6 V
